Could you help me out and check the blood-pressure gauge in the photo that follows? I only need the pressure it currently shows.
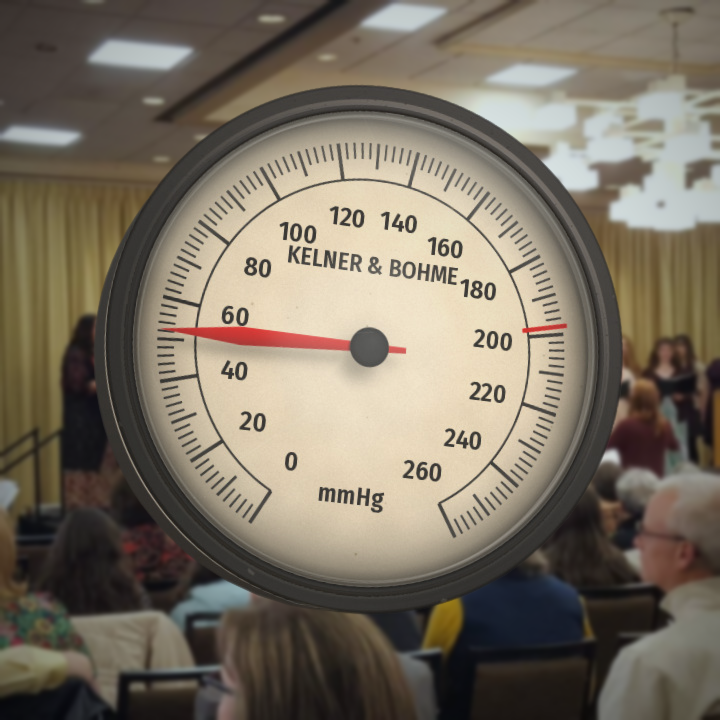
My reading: 52 mmHg
